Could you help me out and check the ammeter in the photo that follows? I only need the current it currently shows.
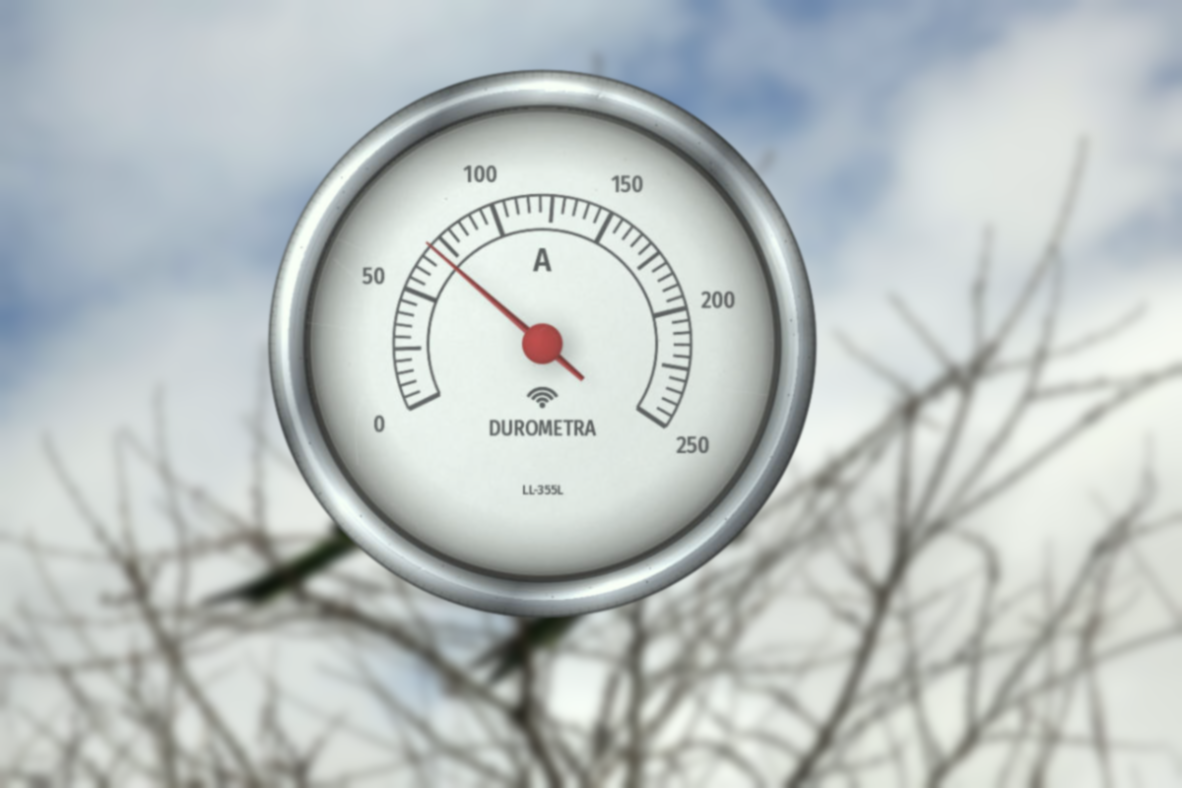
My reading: 70 A
